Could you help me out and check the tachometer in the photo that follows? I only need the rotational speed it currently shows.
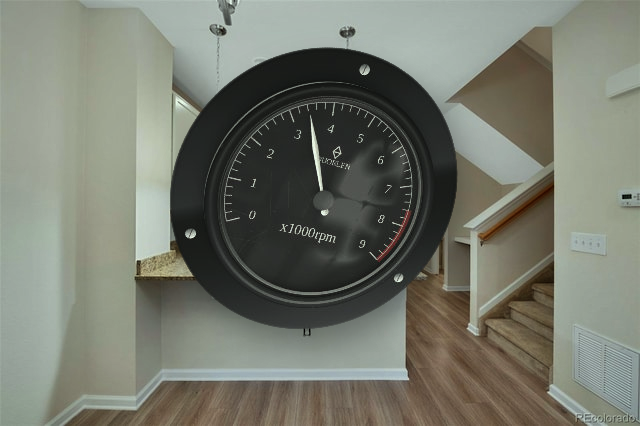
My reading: 3400 rpm
